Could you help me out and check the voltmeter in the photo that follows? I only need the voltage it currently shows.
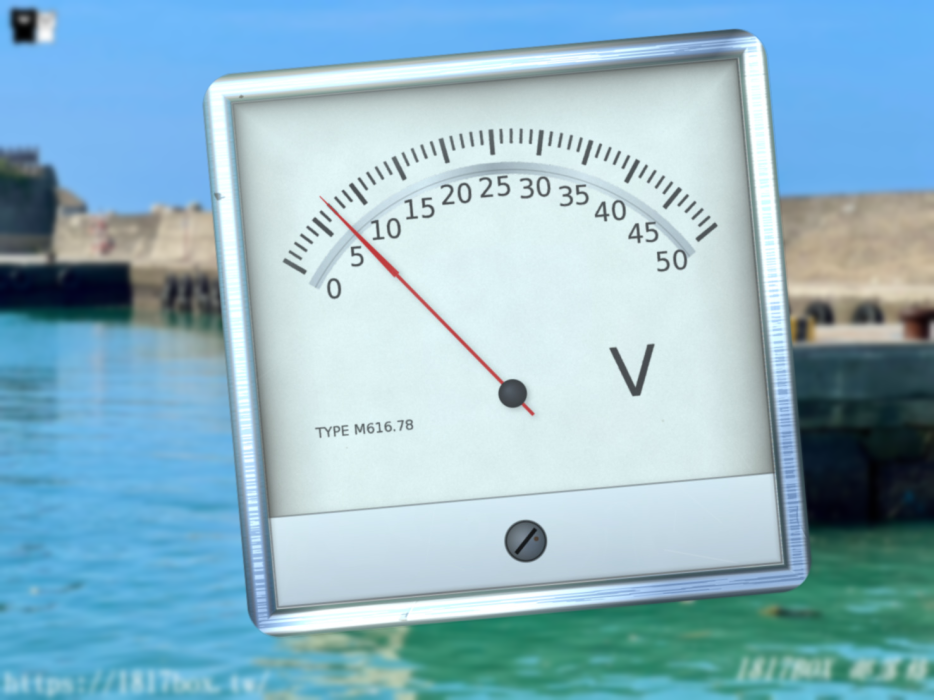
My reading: 7 V
